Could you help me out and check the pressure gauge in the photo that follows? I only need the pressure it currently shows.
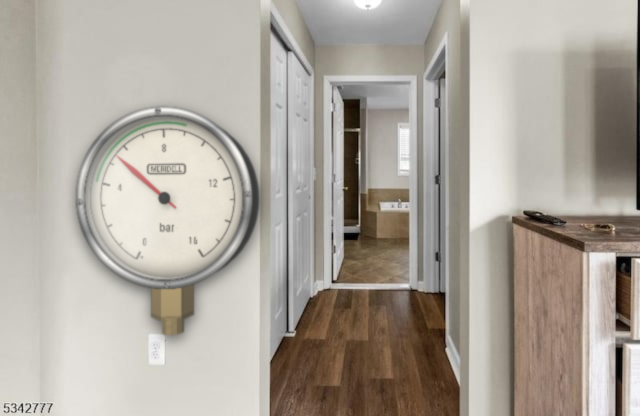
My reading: 5.5 bar
